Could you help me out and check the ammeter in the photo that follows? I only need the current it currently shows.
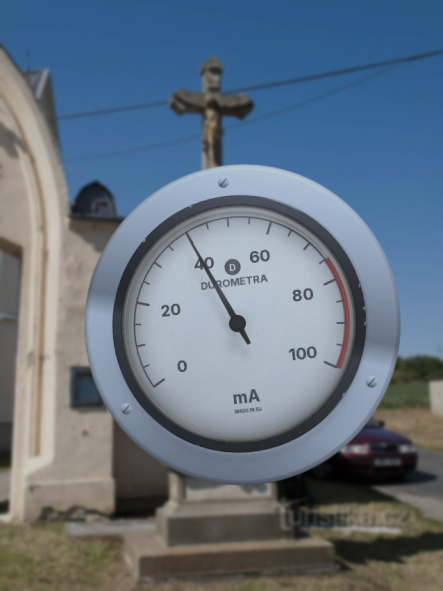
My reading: 40 mA
